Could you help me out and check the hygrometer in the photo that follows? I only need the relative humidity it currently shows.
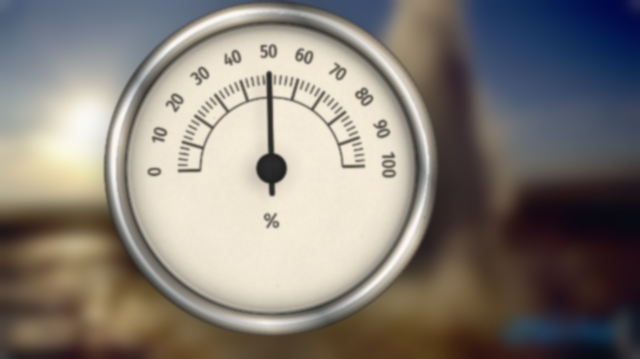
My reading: 50 %
